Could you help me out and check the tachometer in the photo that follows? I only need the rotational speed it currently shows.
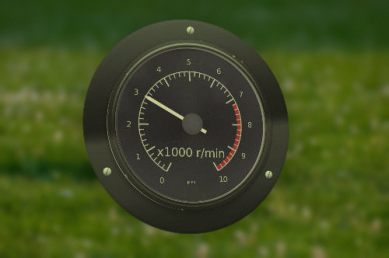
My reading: 3000 rpm
